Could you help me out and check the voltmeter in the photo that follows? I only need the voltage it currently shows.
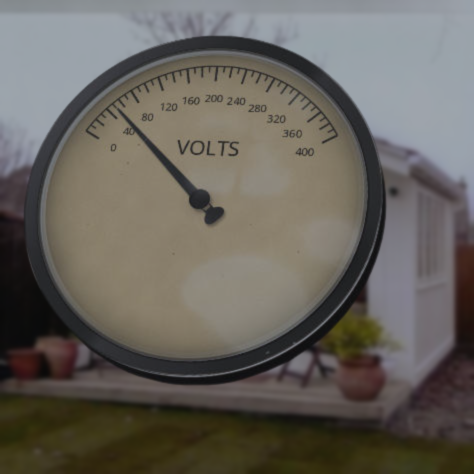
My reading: 50 V
